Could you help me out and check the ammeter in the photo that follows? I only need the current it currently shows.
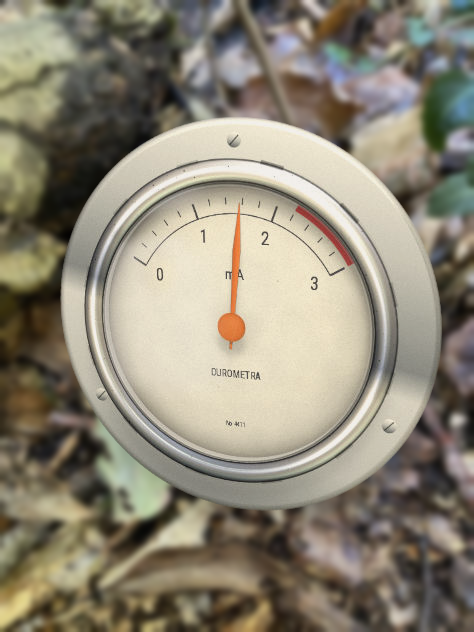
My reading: 1.6 mA
